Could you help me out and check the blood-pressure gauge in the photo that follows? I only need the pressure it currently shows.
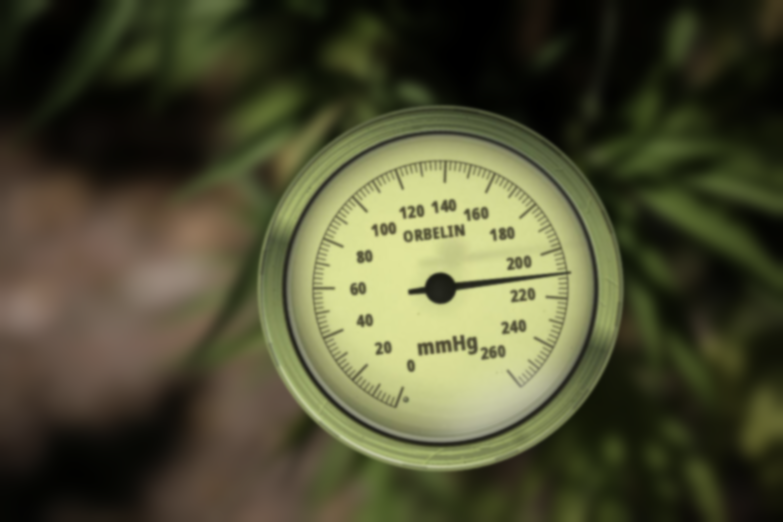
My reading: 210 mmHg
